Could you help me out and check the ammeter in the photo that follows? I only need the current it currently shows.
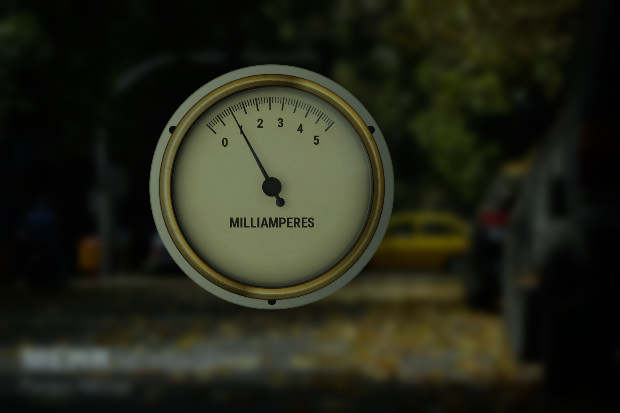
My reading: 1 mA
